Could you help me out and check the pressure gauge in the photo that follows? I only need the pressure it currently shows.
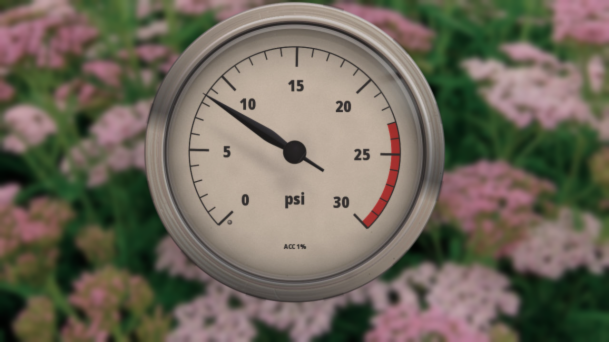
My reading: 8.5 psi
